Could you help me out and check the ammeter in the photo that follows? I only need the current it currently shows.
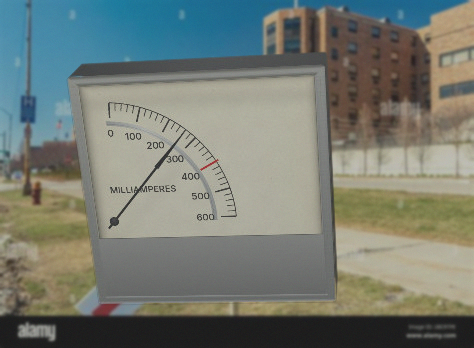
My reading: 260 mA
